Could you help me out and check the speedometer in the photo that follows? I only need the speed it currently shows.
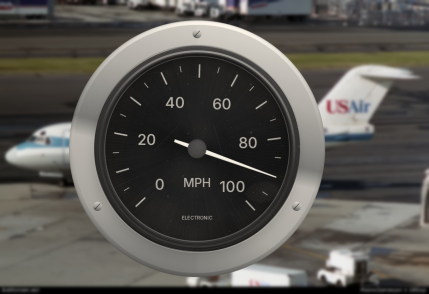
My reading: 90 mph
